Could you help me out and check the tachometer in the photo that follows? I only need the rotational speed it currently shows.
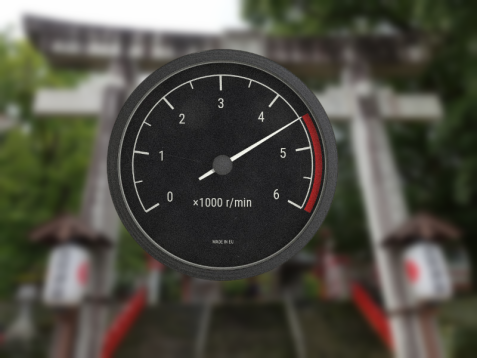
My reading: 4500 rpm
